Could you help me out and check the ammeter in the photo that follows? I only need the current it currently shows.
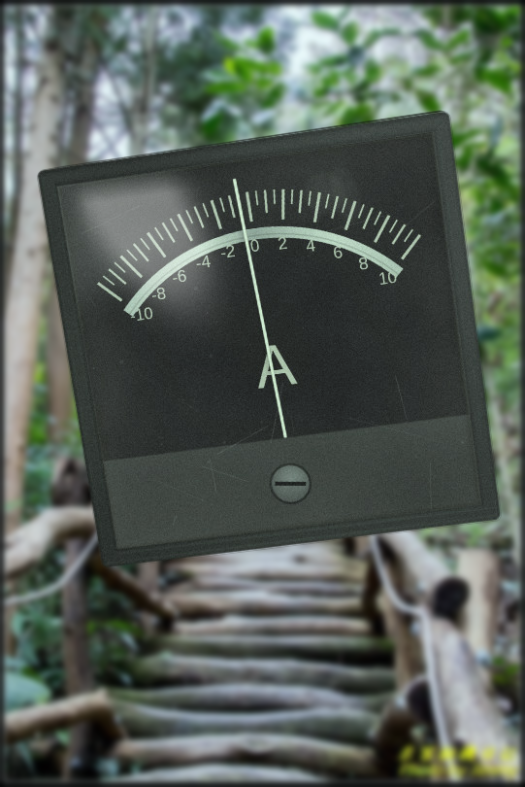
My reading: -0.5 A
